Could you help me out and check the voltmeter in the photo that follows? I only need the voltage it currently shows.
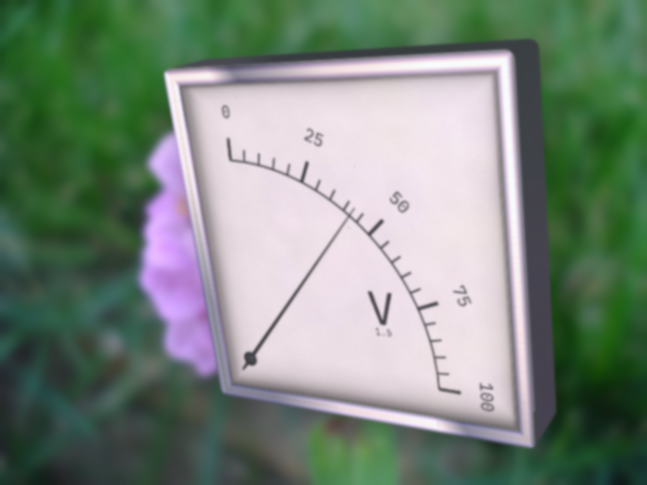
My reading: 42.5 V
